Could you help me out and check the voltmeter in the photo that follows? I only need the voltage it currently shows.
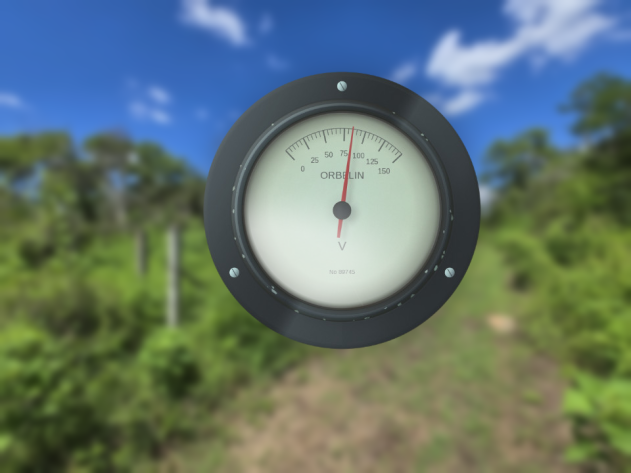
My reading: 85 V
